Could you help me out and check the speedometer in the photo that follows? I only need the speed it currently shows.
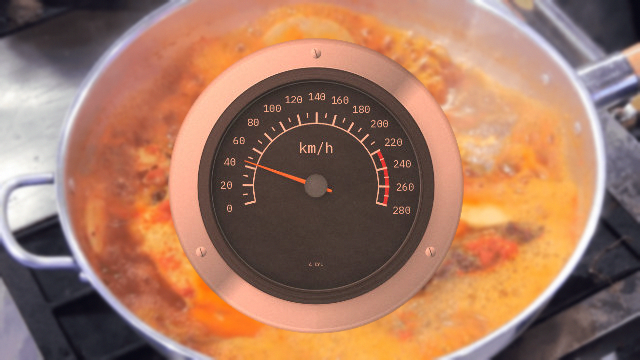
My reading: 45 km/h
